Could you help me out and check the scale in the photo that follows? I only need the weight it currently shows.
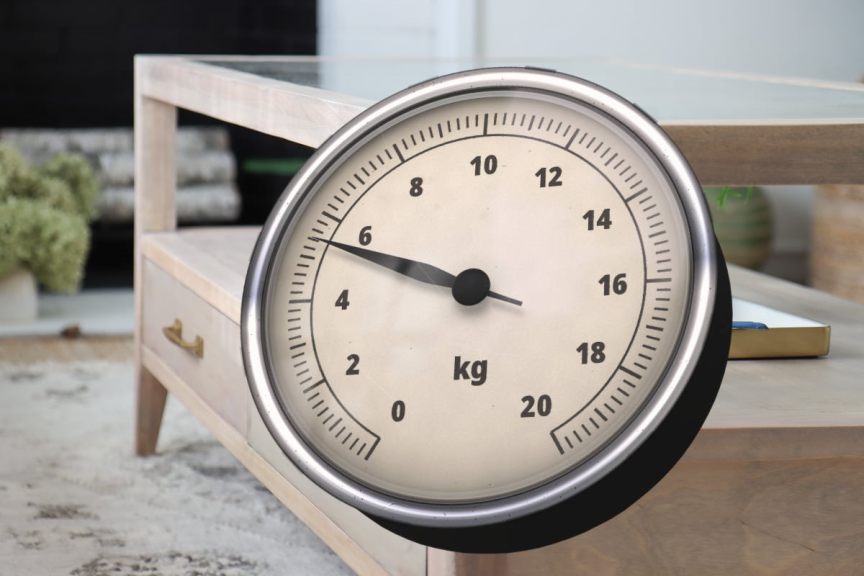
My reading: 5.4 kg
